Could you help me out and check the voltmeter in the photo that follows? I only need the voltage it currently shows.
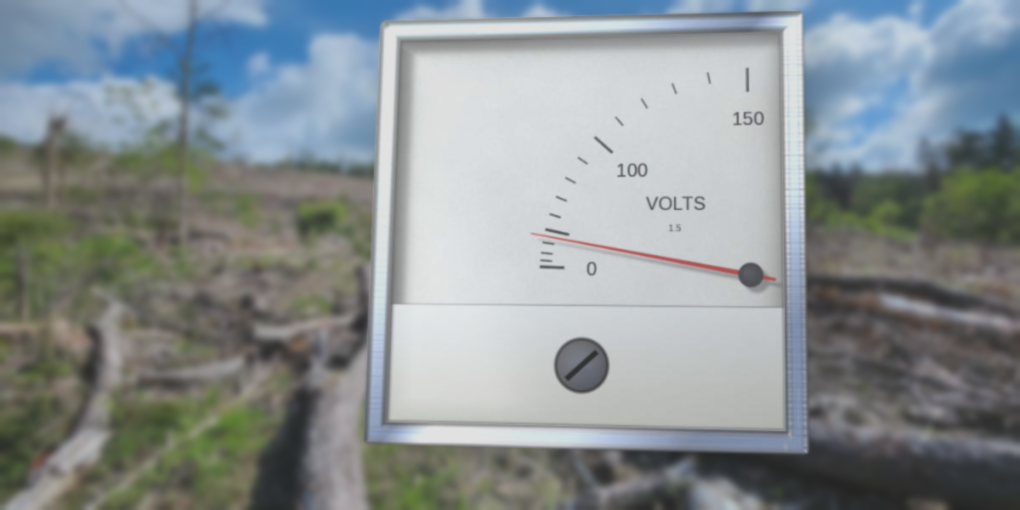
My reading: 45 V
